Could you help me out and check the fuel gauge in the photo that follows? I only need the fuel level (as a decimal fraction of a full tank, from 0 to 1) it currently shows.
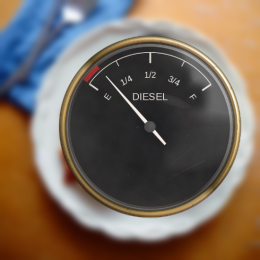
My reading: 0.125
